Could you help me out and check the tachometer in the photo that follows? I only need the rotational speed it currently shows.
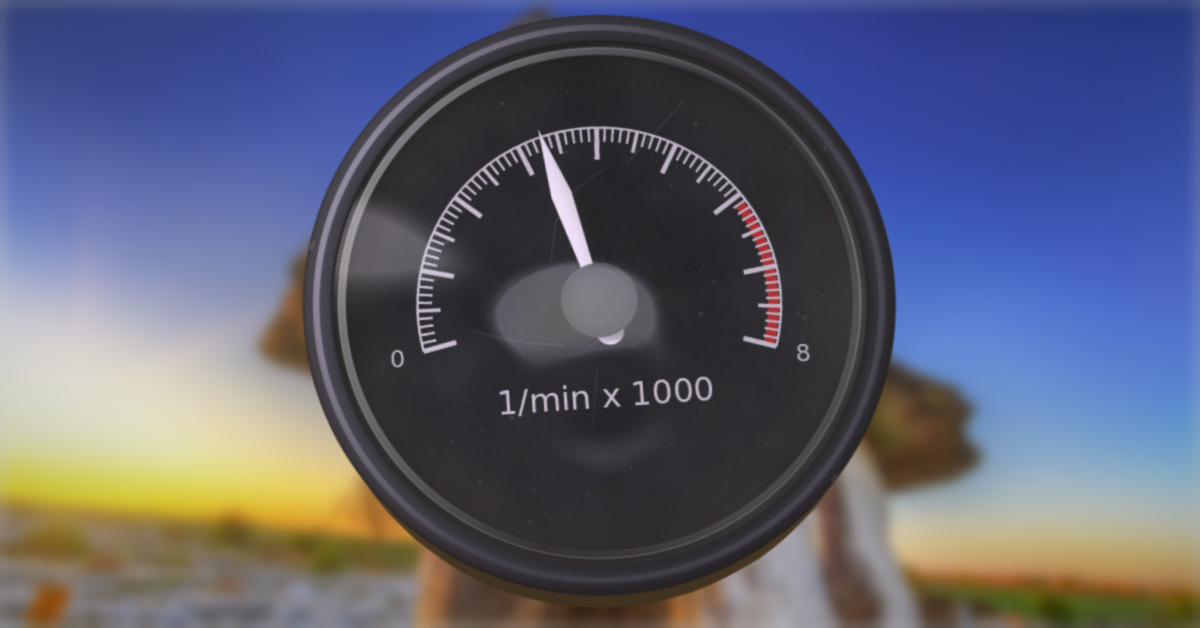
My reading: 3300 rpm
